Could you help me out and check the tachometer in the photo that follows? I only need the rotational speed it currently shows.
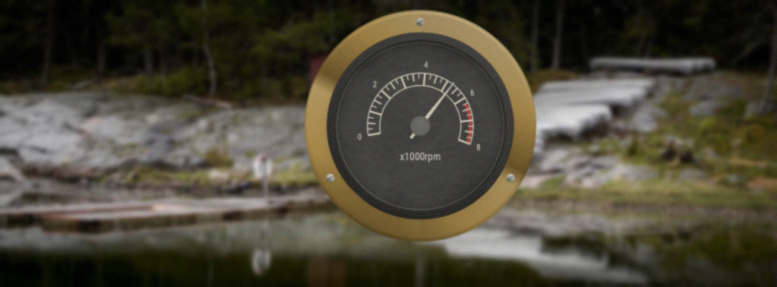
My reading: 5250 rpm
